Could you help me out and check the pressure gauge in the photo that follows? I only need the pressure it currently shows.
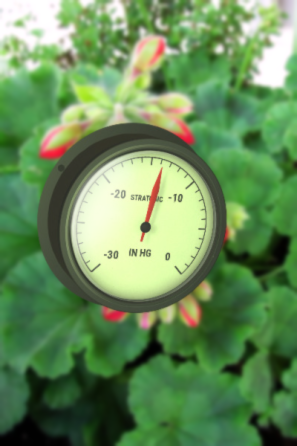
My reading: -14 inHg
